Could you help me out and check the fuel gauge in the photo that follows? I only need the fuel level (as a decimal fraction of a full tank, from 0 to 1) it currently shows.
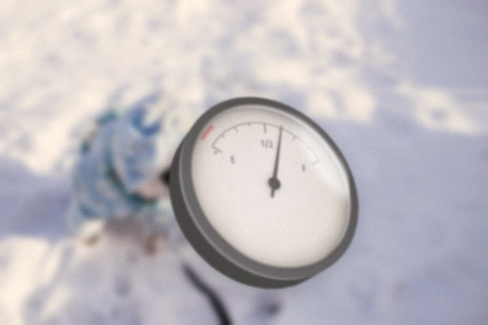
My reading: 0.625
